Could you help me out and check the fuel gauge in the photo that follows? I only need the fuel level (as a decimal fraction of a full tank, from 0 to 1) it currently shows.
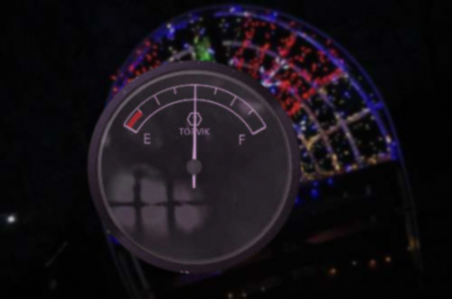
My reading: 0.5
